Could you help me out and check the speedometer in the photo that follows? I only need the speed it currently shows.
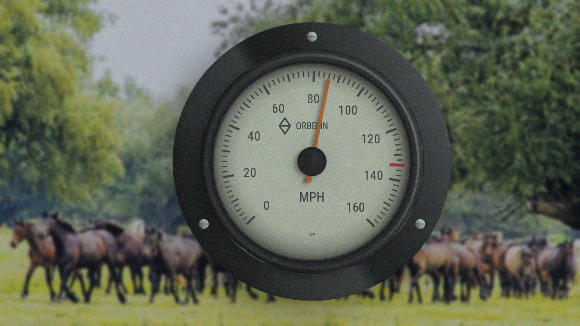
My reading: 86 mph
